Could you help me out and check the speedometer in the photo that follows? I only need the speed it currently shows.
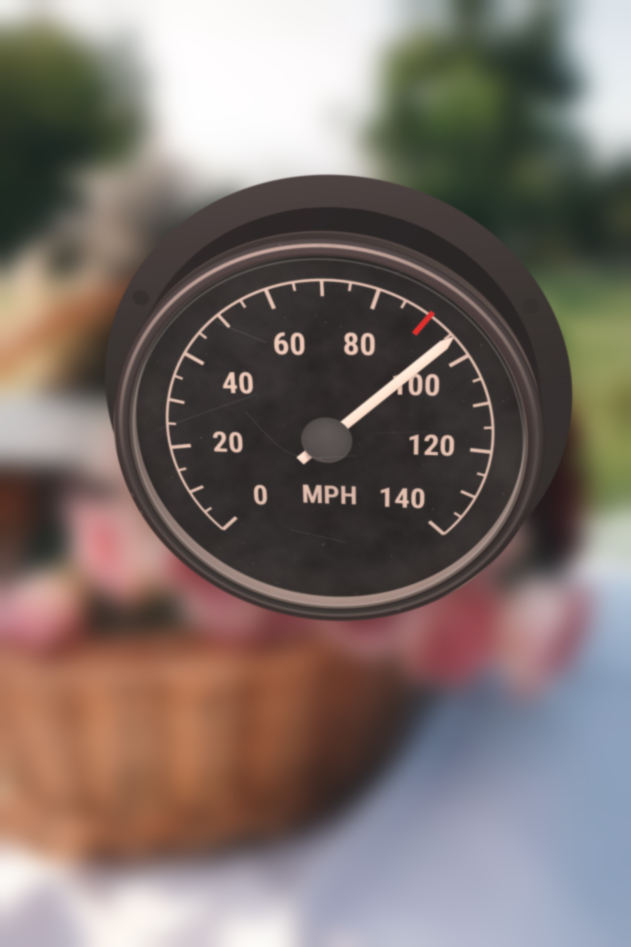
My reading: 95 mph
